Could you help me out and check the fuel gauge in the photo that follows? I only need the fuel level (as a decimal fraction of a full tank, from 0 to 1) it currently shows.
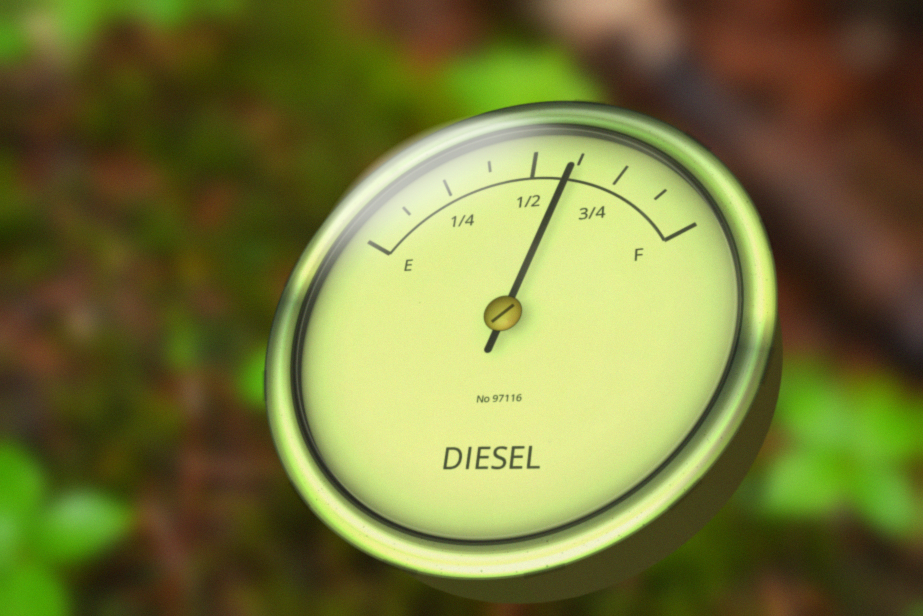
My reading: 0.625
